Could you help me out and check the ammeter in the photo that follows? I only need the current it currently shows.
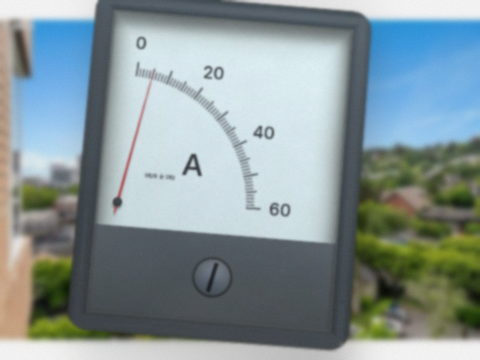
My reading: 5 A
